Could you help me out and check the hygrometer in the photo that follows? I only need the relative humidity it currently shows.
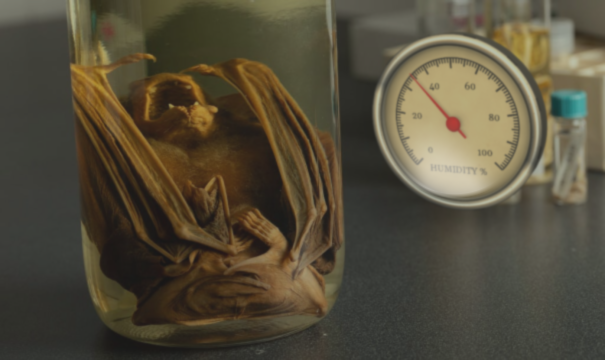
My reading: 35 %
